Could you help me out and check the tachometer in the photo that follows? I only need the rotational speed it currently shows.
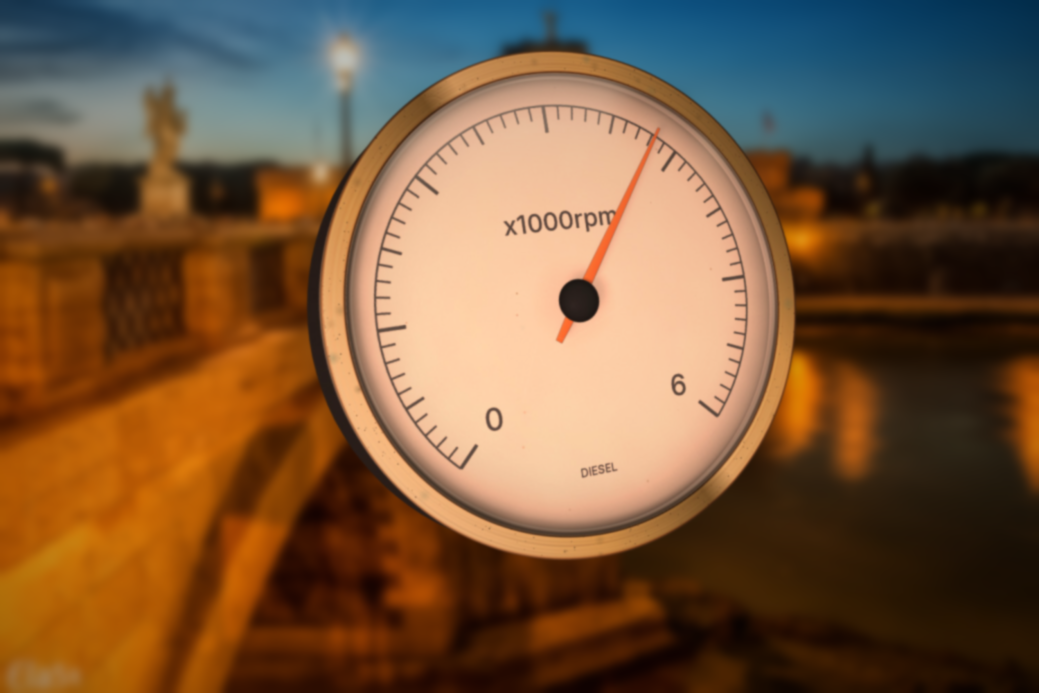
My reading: 3800 rpm
